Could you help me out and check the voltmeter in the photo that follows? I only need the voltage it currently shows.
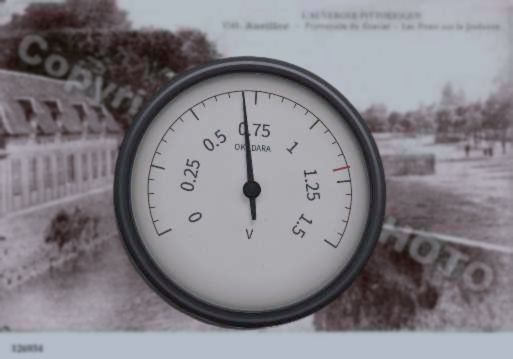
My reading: 0.7 V
